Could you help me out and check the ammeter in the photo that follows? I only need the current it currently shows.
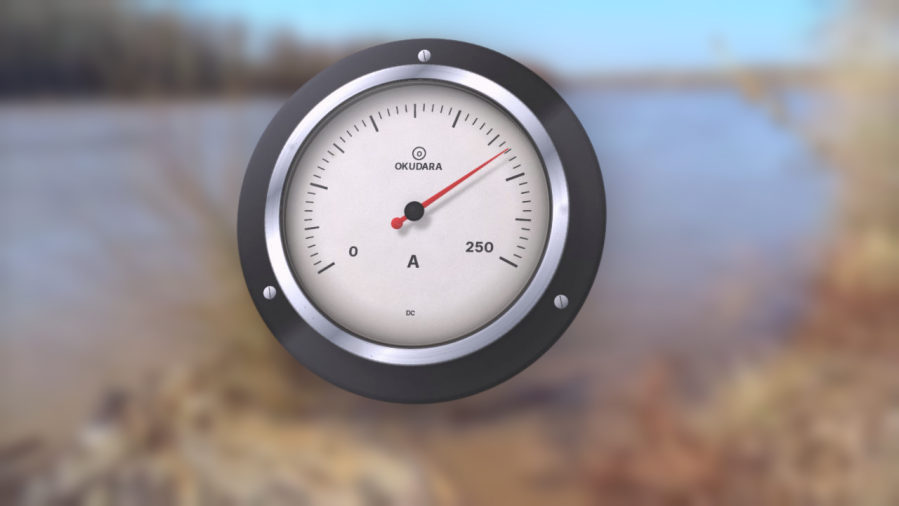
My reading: 185 A
